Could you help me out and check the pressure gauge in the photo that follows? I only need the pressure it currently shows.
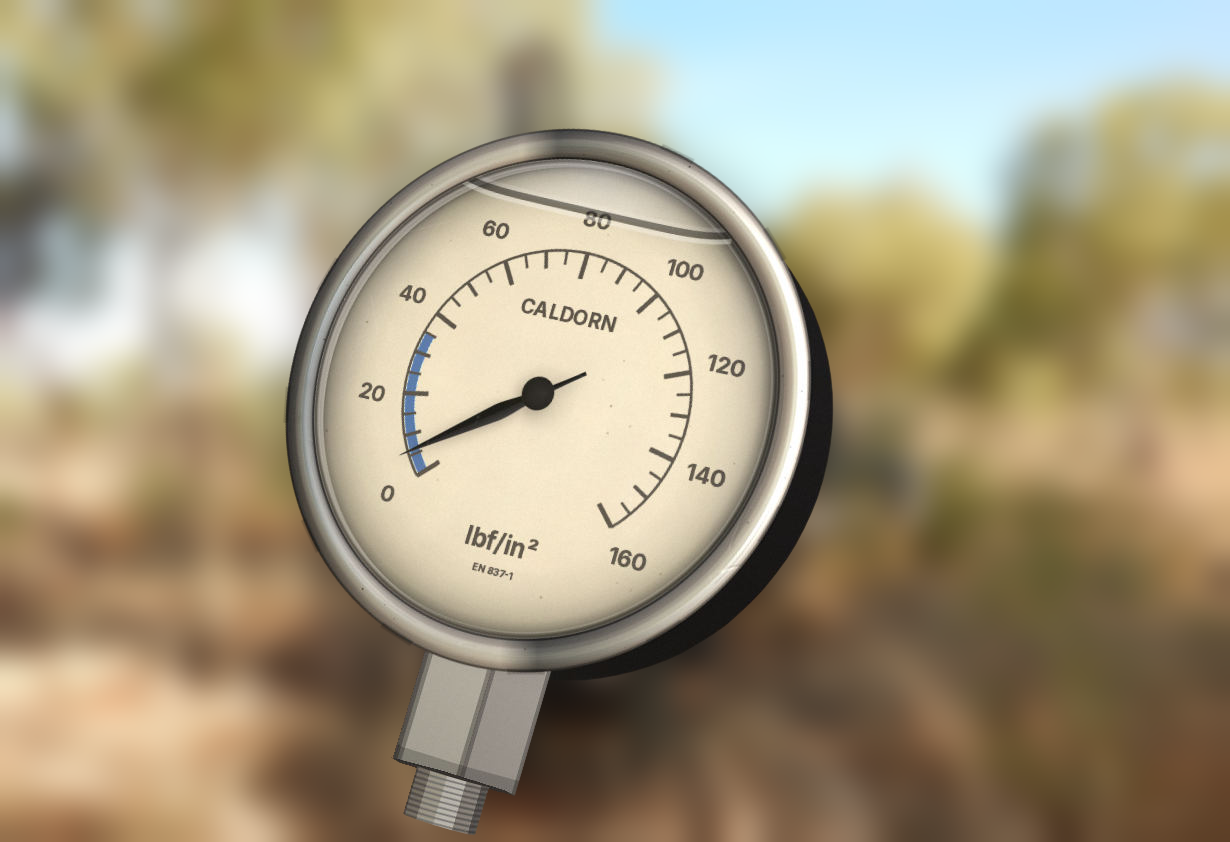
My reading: 5 psi
